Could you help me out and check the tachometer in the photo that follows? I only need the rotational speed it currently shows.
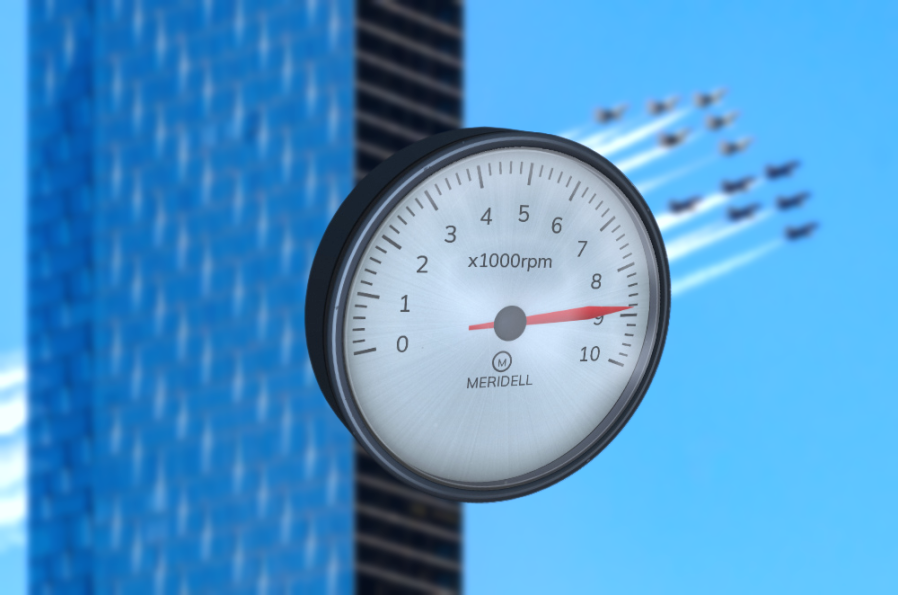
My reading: 8800 rpm
